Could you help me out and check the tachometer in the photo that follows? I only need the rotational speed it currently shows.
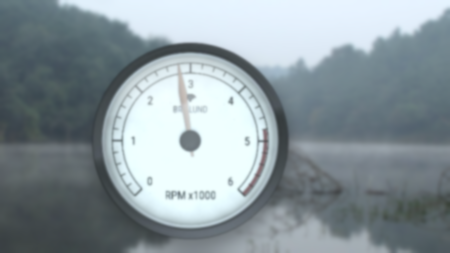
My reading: 2800 rpm
